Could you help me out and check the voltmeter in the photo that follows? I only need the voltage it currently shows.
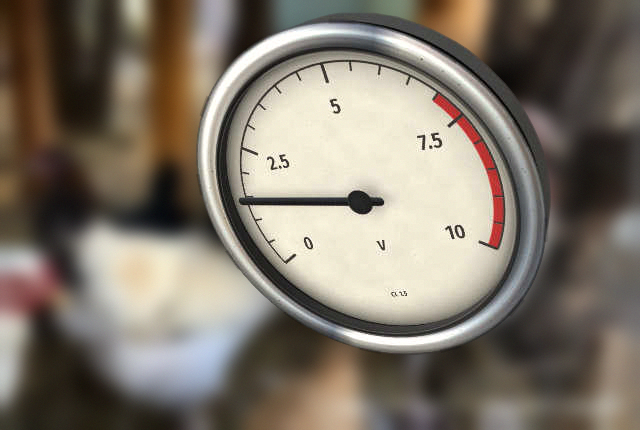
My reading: 1.5 V
